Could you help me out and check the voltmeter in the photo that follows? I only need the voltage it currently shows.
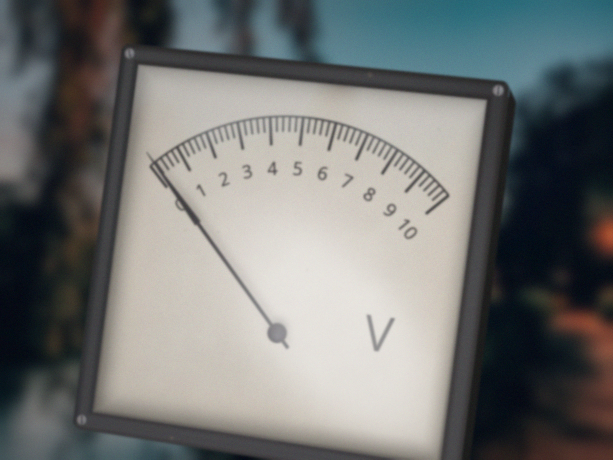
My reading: 0.2 V
